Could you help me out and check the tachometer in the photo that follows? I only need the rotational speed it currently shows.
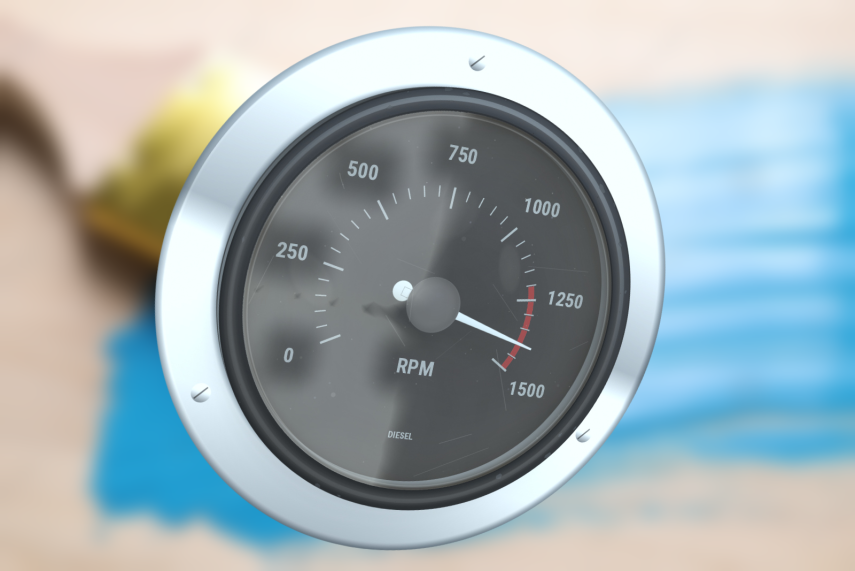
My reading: 1400 rpm
